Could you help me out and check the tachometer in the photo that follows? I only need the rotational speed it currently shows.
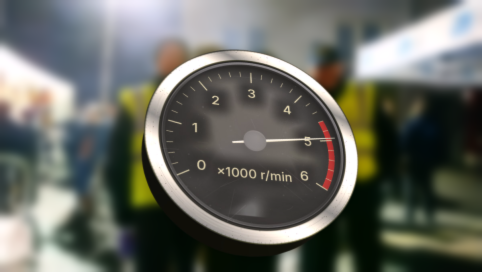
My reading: 5000 rpm
